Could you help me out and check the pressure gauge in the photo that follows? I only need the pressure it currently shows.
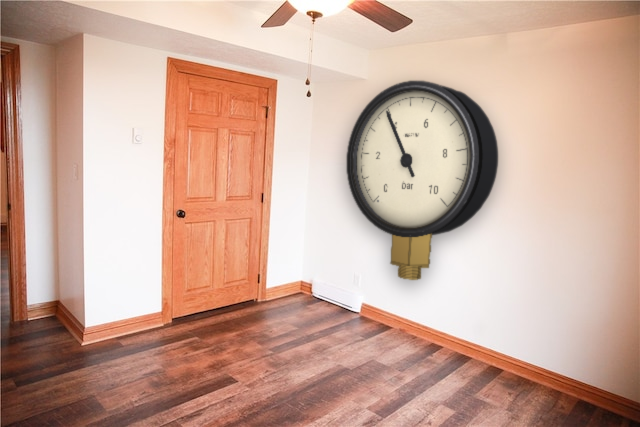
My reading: 4 bar
